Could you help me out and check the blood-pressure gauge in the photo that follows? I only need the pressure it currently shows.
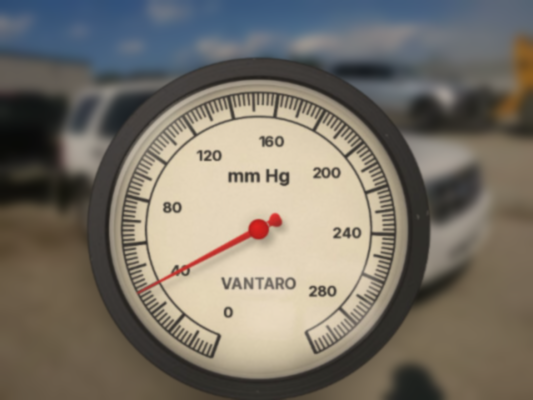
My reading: 40 mmHg
